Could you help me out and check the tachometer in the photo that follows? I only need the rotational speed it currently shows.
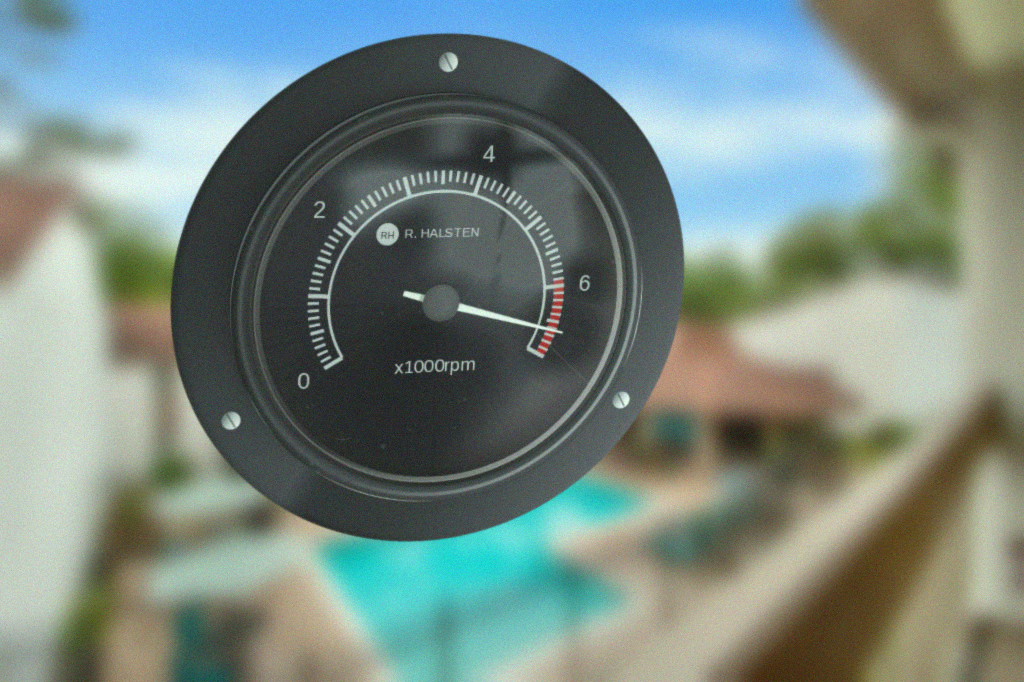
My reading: 6600 rpm
